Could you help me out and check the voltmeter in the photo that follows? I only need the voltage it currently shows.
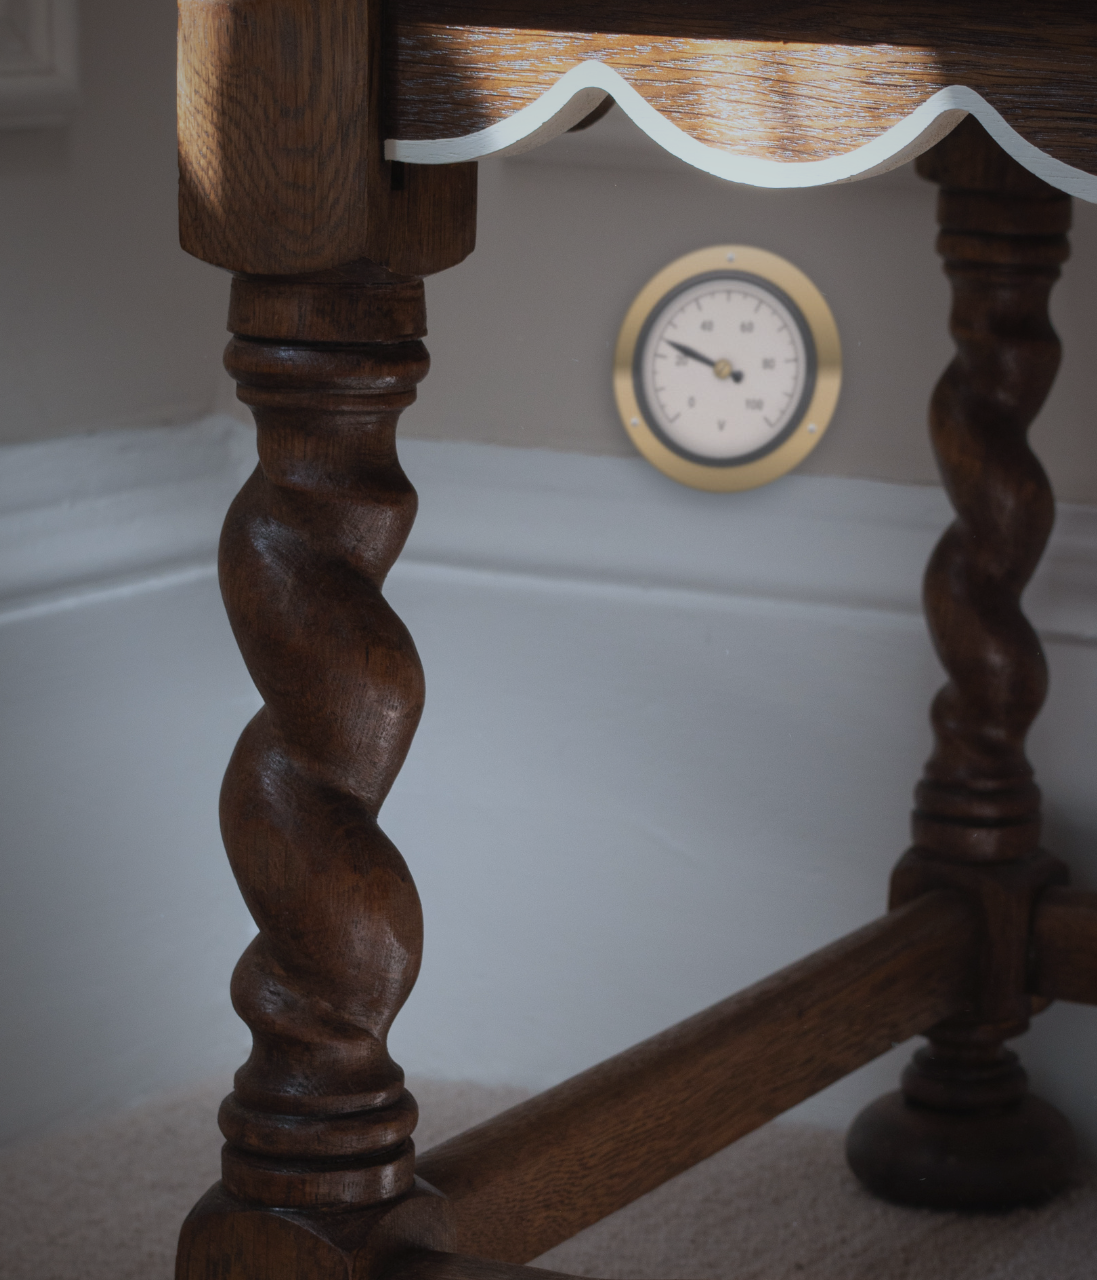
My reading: 25 V
